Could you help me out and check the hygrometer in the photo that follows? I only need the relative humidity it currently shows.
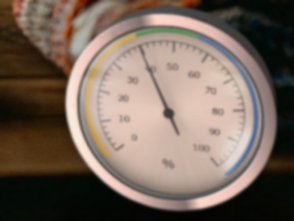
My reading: 40 %
